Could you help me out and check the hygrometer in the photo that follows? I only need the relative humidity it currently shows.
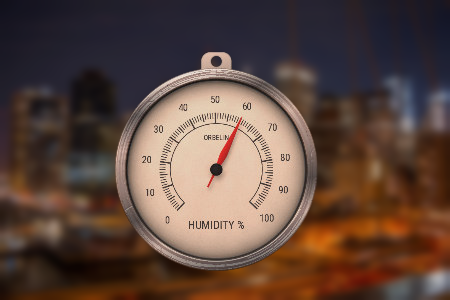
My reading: 60 %
